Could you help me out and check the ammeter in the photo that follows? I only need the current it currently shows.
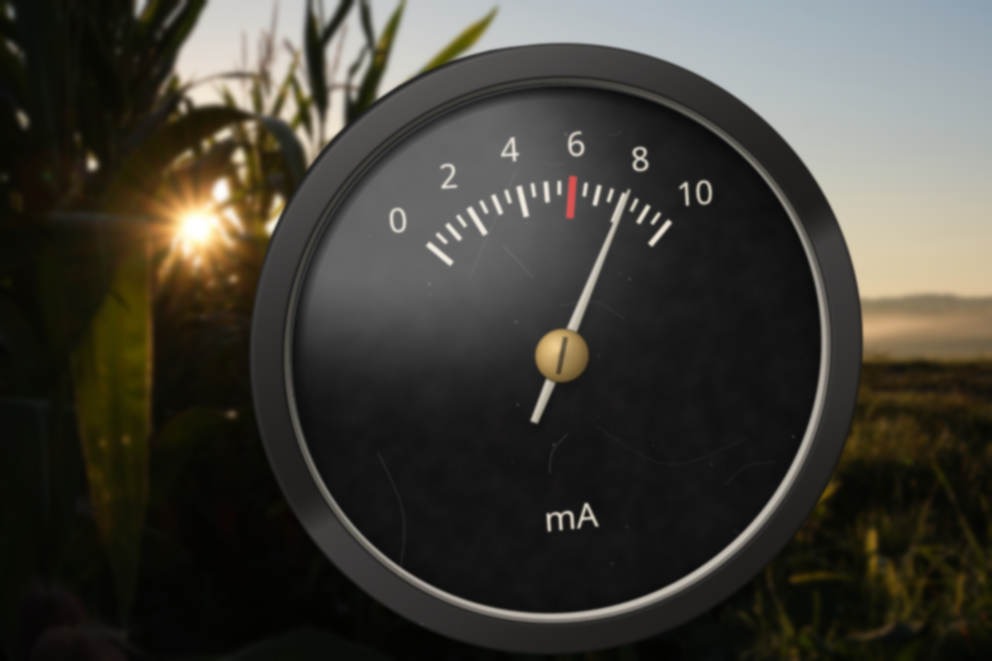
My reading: 8 mA
